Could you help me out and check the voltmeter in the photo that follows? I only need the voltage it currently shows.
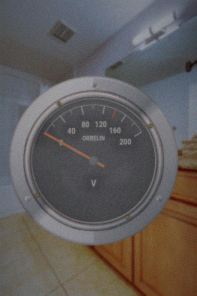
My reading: 0 V
